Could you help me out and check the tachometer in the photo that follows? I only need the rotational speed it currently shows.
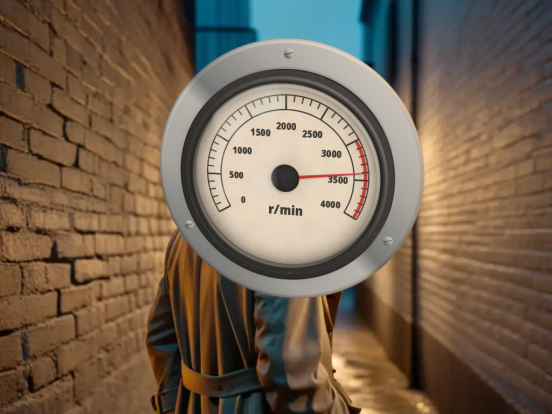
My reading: 3400 rpm
